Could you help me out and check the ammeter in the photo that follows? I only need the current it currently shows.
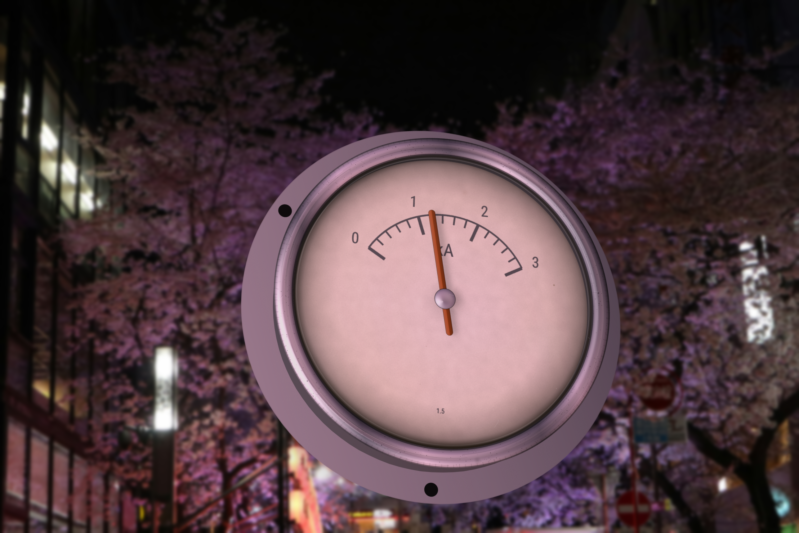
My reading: 1.2 kA
